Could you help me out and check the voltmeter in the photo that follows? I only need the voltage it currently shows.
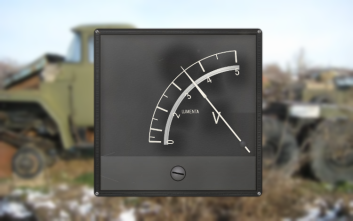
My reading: 3.5 V
